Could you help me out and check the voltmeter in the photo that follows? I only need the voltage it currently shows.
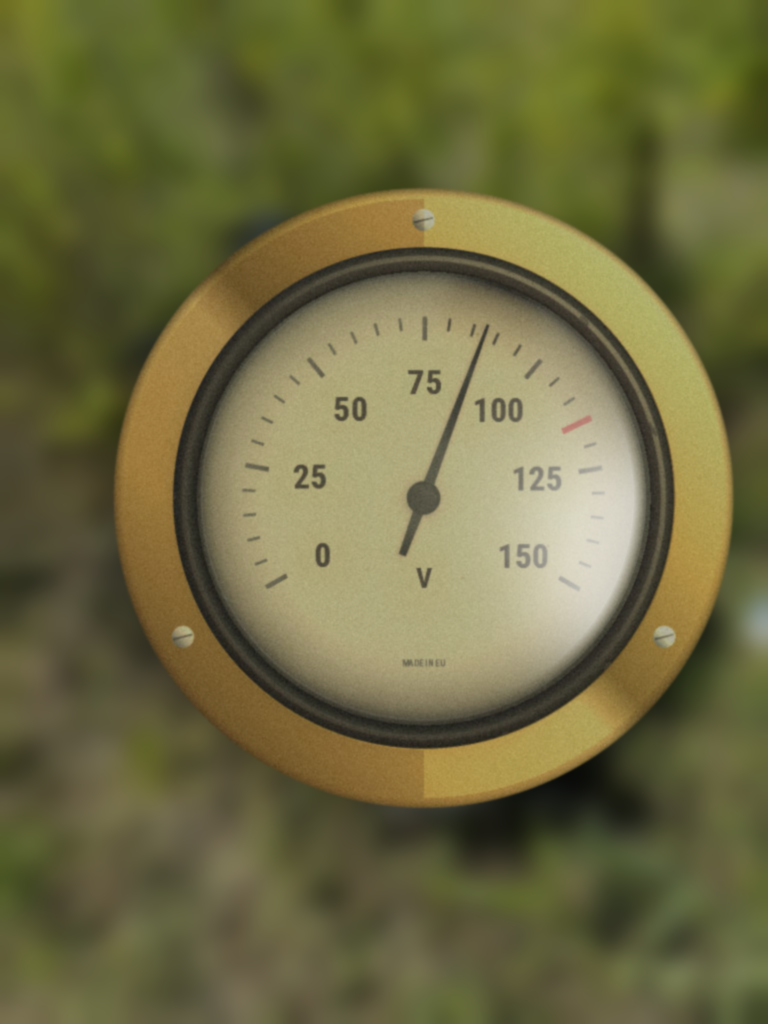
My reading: 87.5 V
